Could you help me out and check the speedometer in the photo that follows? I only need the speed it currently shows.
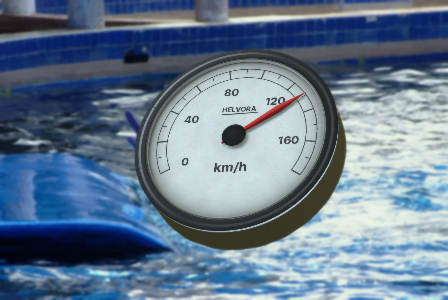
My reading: 130 km/h
